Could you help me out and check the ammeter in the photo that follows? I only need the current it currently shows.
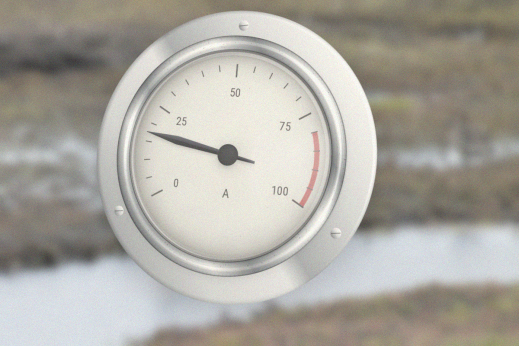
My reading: 17.5 A
